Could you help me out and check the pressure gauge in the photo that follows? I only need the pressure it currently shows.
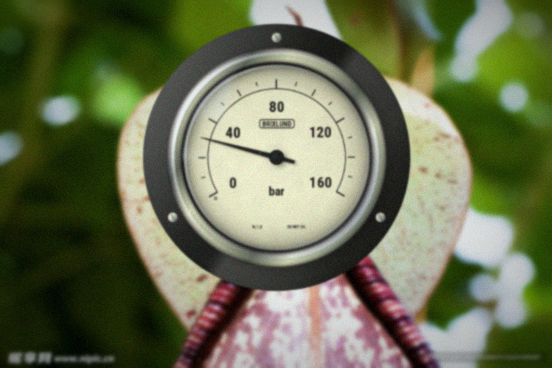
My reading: 30 bar
